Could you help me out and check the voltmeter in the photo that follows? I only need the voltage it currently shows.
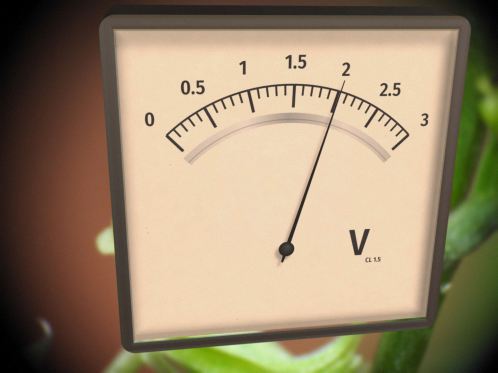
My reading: 2 V
